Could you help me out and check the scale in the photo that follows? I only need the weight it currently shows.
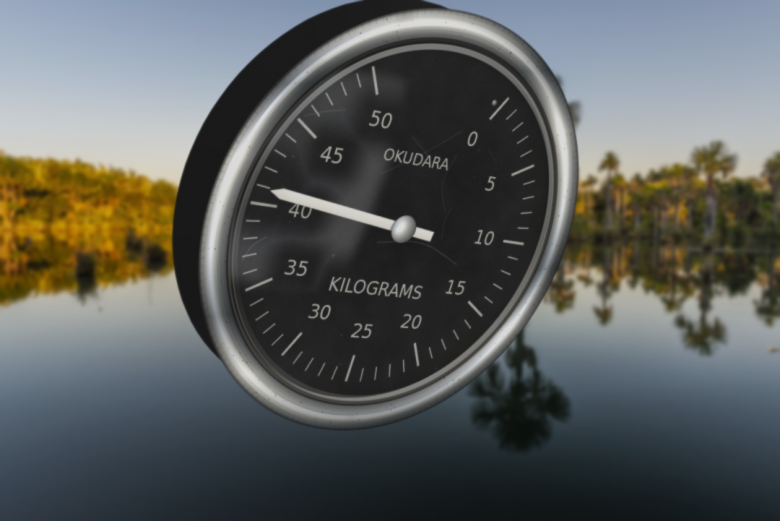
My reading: 41 kg
